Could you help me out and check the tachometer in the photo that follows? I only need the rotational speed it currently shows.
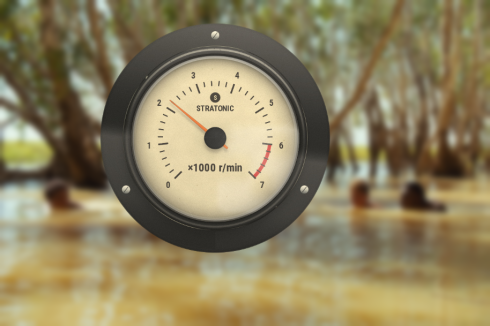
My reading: 2200 rpm
